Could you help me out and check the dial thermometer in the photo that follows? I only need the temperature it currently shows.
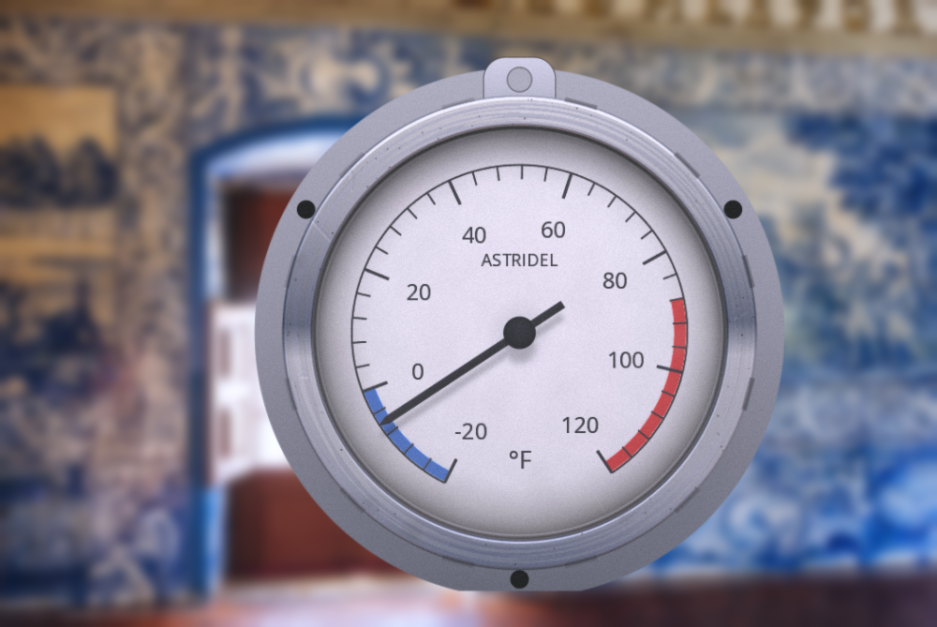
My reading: -6 °F
